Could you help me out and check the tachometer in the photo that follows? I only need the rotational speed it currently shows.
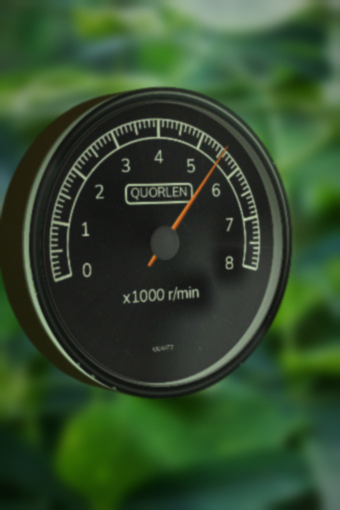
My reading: 5500 rpm
